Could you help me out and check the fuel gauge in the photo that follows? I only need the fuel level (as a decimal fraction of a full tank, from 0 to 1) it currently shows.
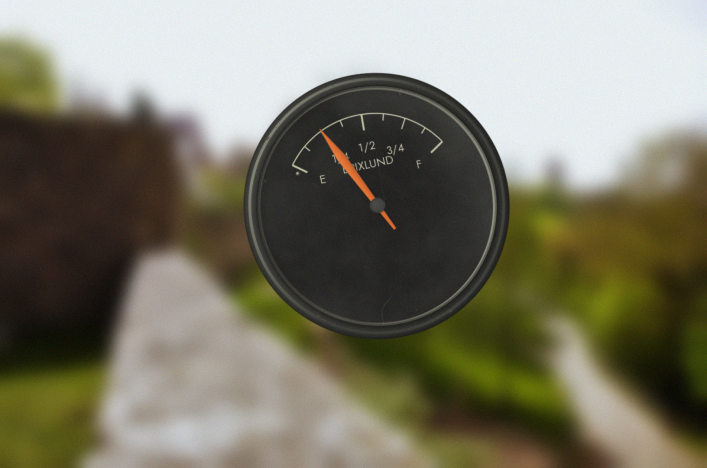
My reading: 0.25
